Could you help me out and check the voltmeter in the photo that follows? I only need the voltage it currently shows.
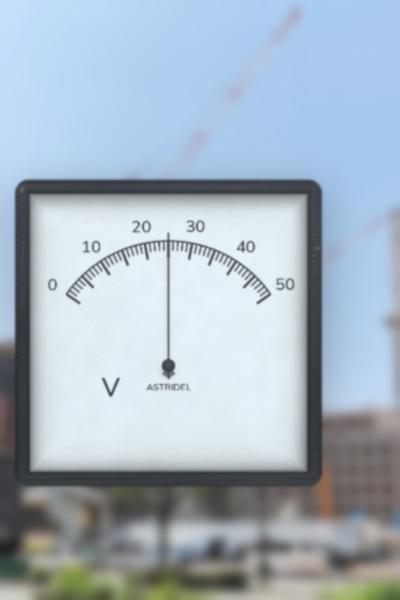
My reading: 25 V
